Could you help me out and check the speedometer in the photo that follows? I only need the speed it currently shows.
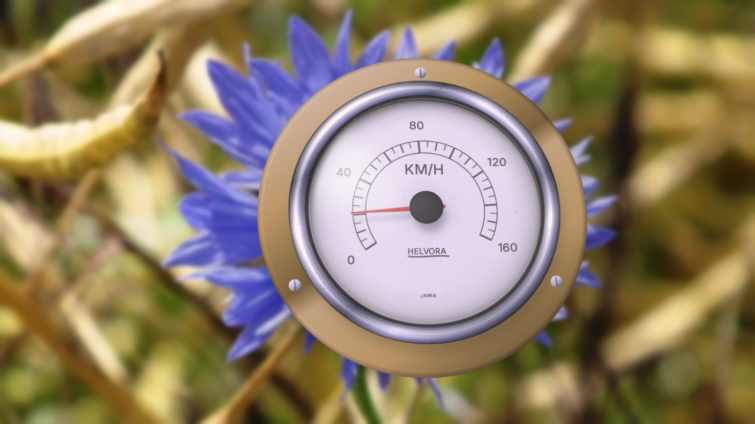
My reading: 20 km/h
